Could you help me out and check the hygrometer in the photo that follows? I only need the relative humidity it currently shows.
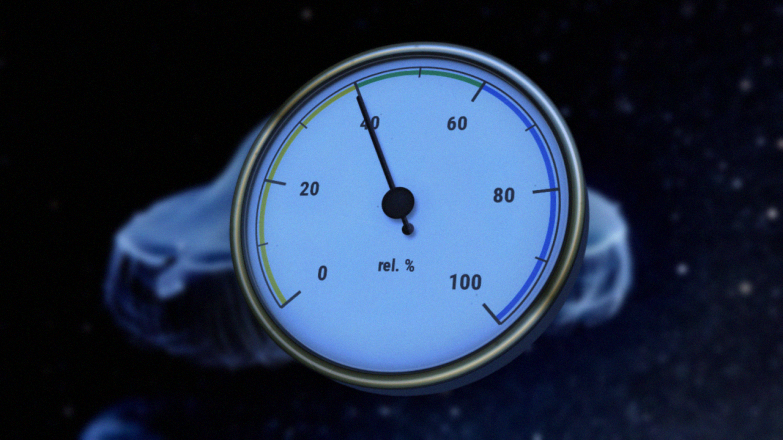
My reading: 40 %
